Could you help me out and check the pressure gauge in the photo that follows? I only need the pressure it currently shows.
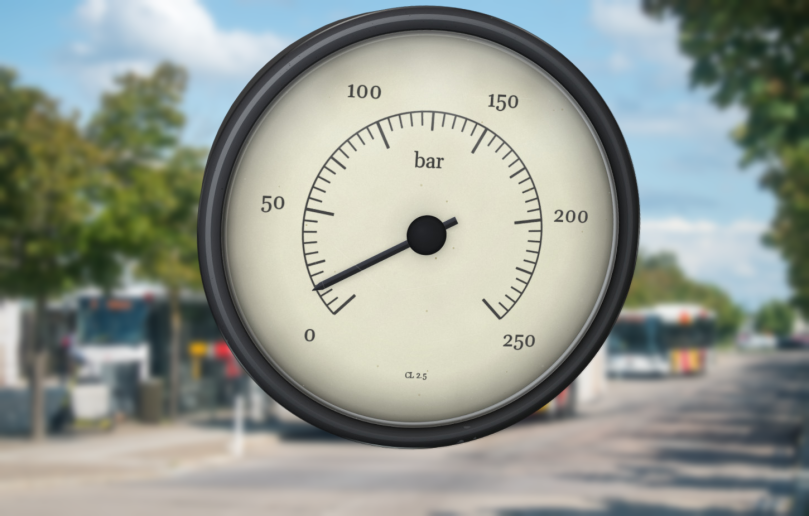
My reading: 15 bar
